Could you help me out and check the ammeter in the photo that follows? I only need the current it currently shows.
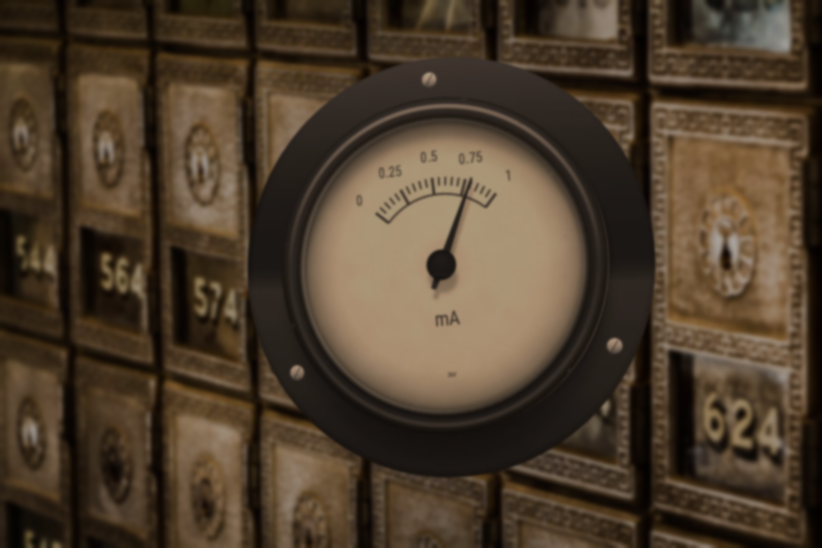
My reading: 0.8 mA
